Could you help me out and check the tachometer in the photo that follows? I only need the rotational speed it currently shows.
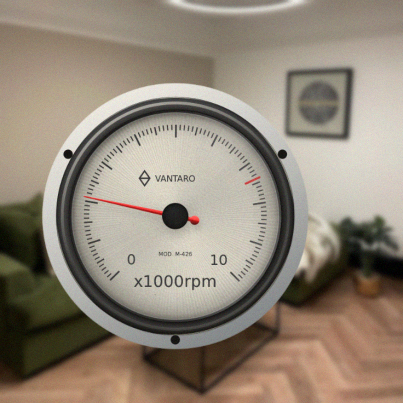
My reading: 2100 rpm
